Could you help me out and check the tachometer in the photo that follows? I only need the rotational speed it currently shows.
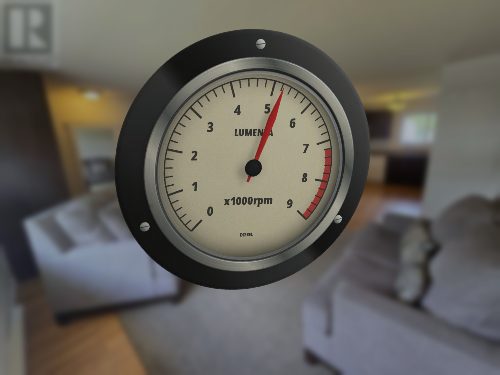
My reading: 5200 rpm
